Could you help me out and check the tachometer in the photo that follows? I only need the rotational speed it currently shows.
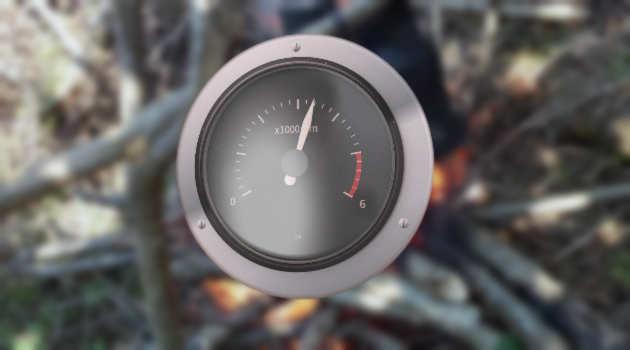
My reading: 3400 rpm
